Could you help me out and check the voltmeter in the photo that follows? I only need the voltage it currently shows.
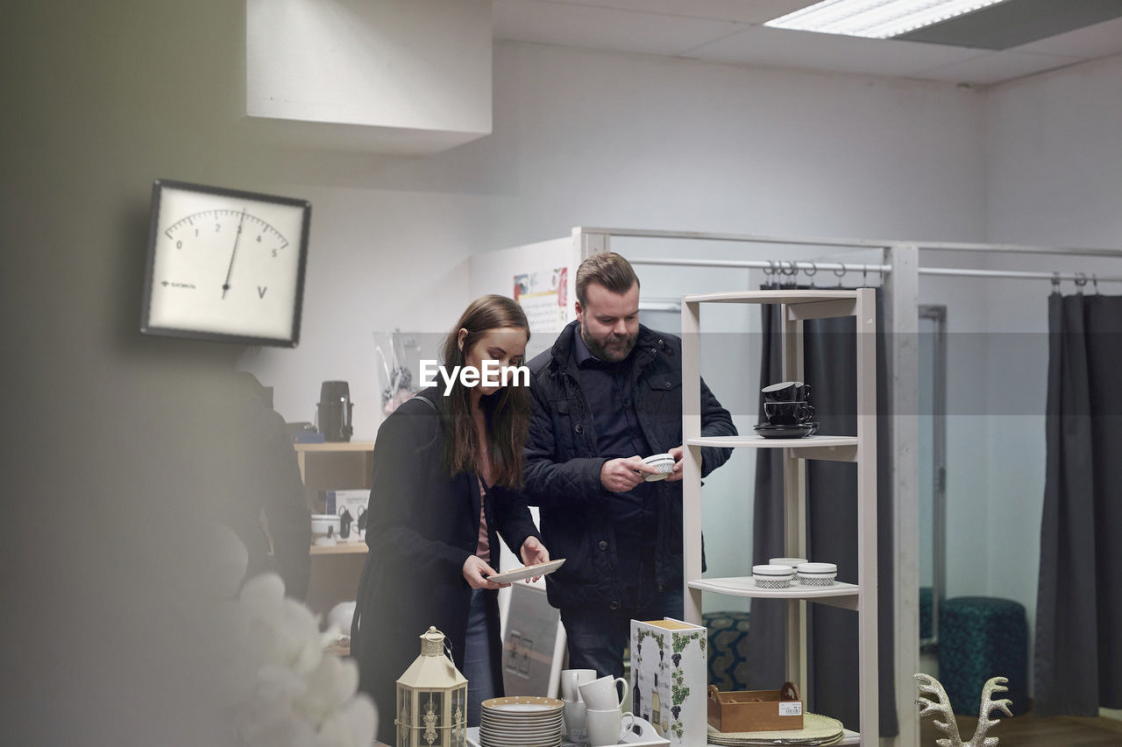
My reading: 3 V
